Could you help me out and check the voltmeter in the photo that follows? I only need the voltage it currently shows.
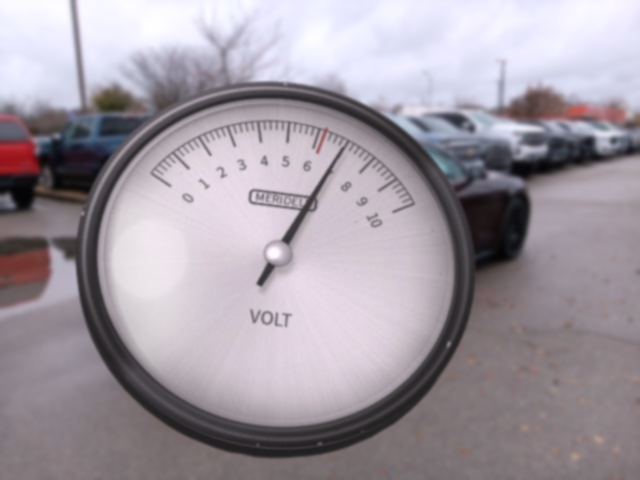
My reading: 7 V
